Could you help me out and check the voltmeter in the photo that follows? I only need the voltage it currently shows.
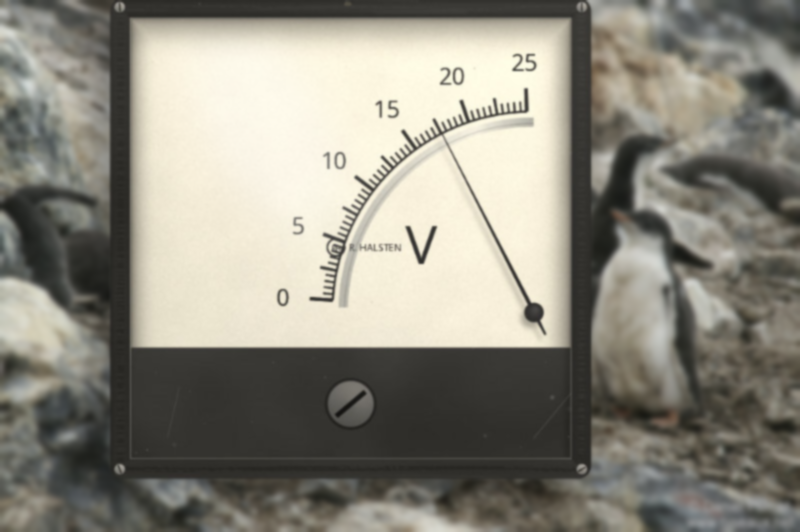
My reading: 17.5 V
